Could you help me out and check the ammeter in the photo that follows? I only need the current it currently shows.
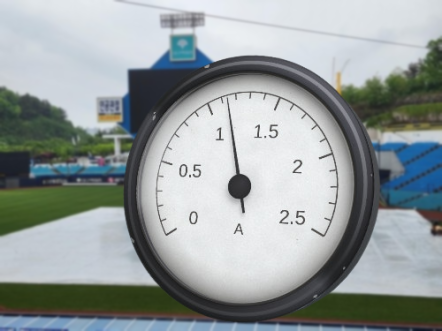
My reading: 1.15 A
